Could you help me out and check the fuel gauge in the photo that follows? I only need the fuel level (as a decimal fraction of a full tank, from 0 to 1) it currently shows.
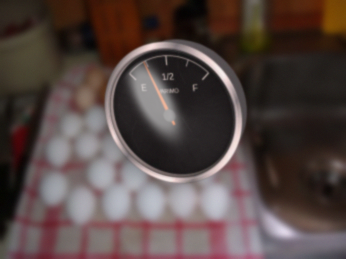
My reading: 0.25
